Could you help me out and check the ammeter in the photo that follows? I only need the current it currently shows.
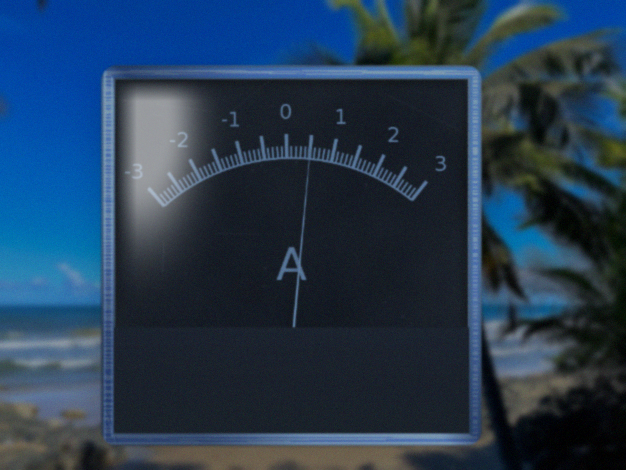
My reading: 0.5 A
